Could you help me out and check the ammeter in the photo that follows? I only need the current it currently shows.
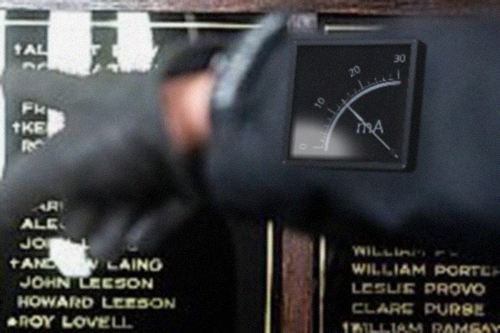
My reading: 14 mA
